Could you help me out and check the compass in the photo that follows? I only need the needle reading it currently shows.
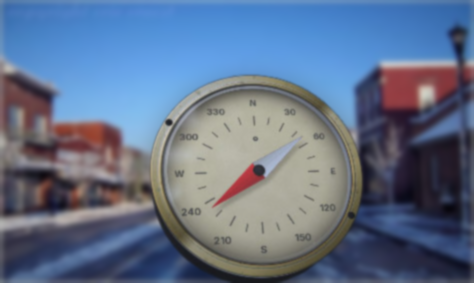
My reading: 232.5 °
